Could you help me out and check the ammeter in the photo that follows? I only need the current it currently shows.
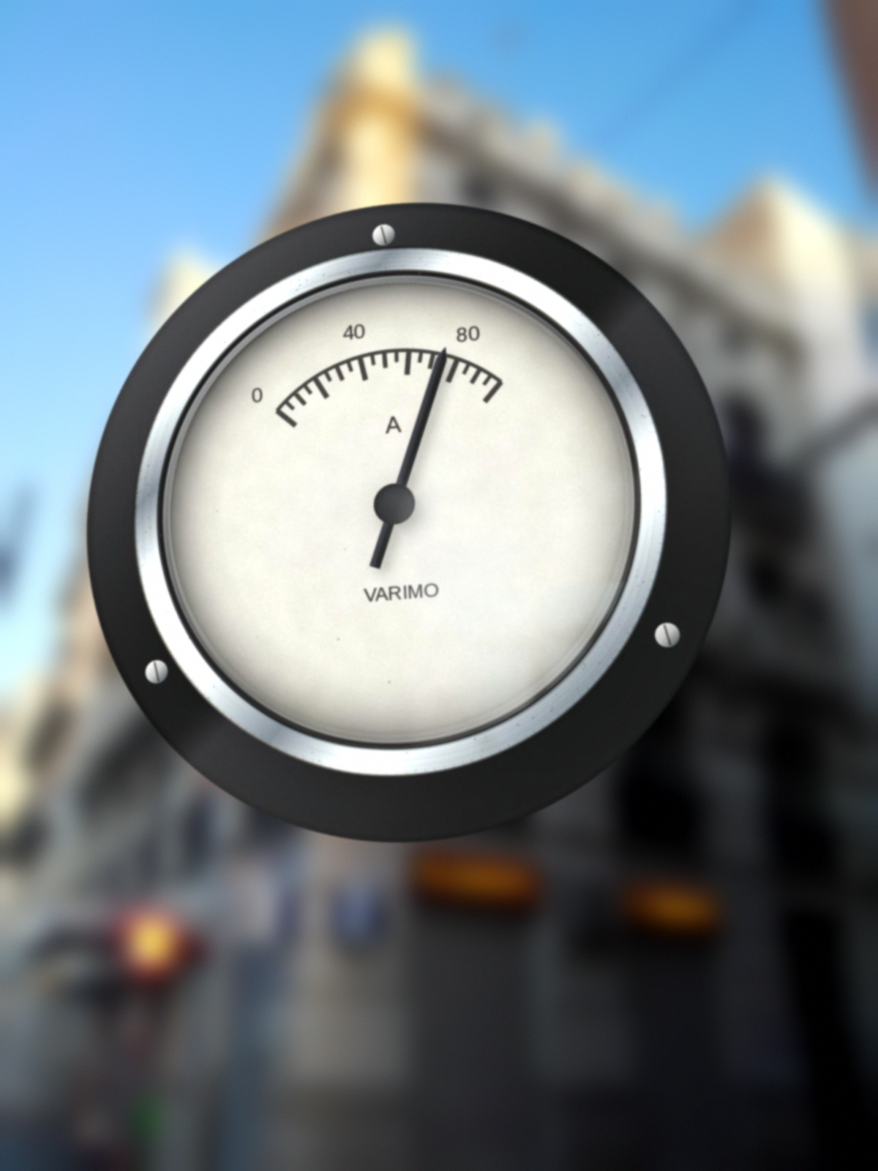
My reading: 75 A
